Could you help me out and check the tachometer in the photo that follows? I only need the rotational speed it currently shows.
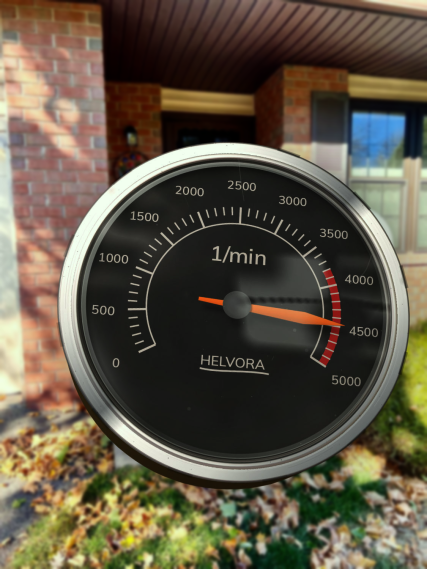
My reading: 4500 rpm
